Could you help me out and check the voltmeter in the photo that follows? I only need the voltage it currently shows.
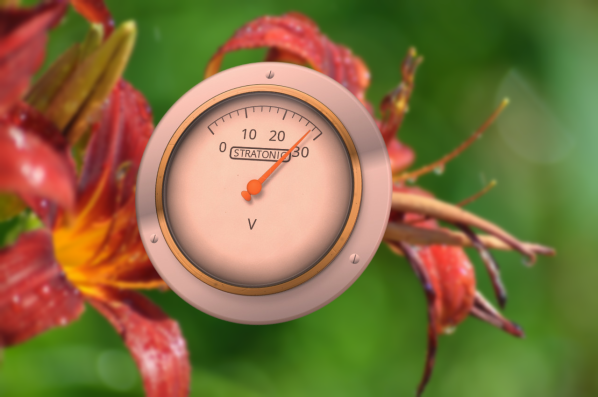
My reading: 28 V
